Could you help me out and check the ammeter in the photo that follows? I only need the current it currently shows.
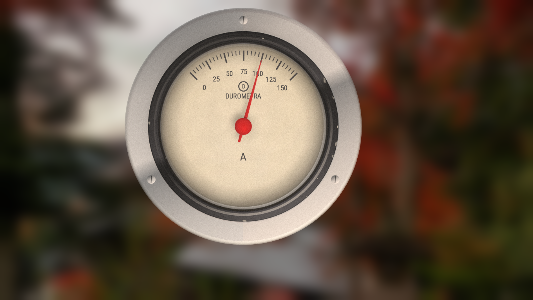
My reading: 100 A
